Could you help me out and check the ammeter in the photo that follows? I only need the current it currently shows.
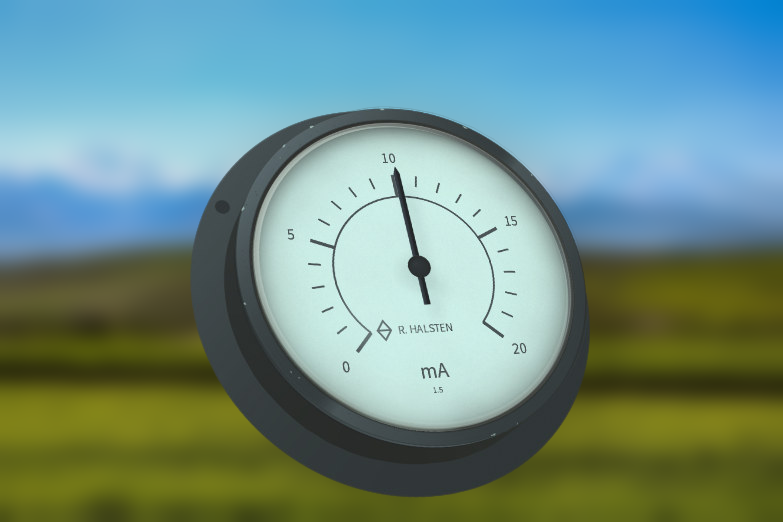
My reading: 10 mA
